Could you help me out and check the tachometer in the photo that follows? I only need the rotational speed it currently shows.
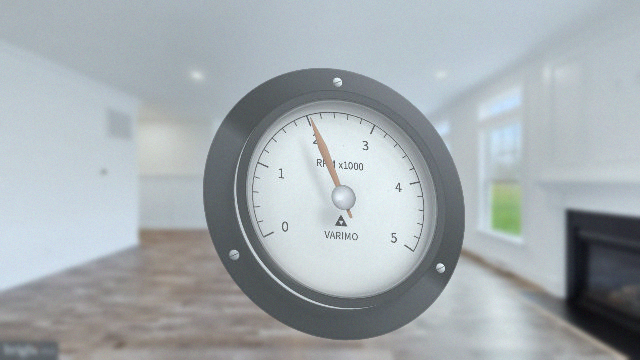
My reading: 2000 rpm
